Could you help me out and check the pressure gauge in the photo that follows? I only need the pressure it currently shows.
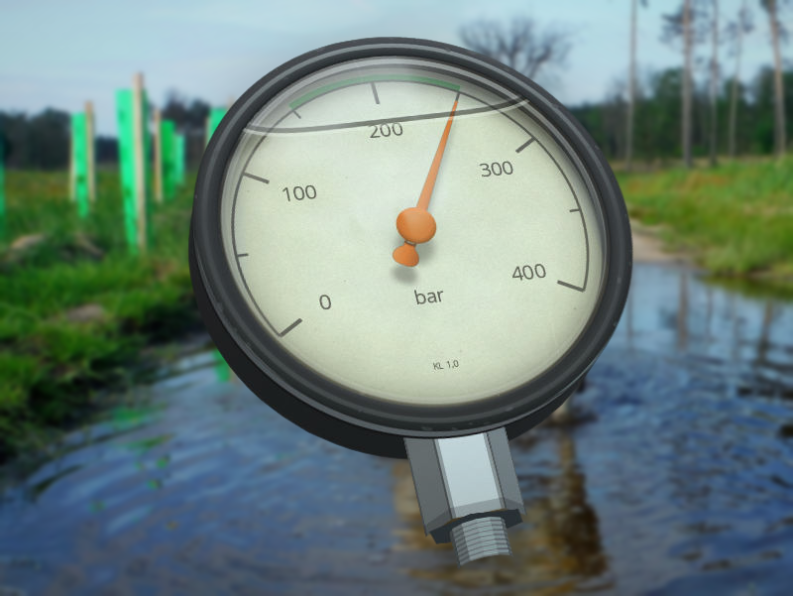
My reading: 250 bar
